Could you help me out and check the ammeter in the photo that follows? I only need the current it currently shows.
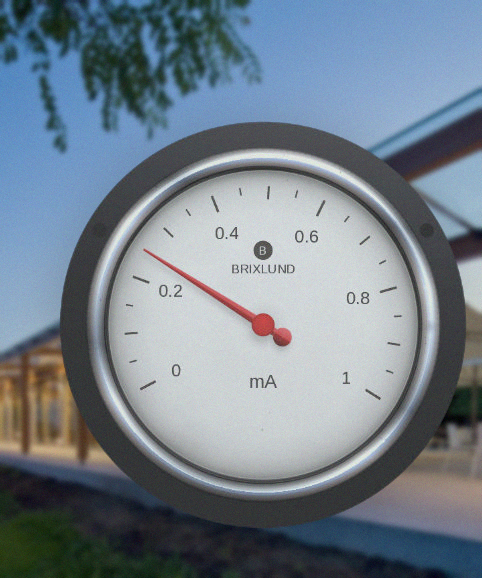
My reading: 0.25 mA
